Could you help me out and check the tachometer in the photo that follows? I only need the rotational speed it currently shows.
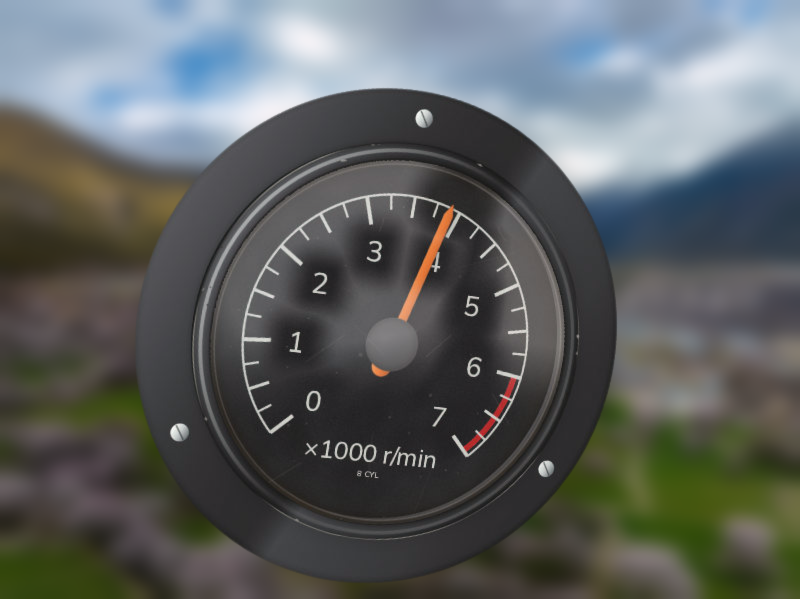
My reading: 3875 rpm
